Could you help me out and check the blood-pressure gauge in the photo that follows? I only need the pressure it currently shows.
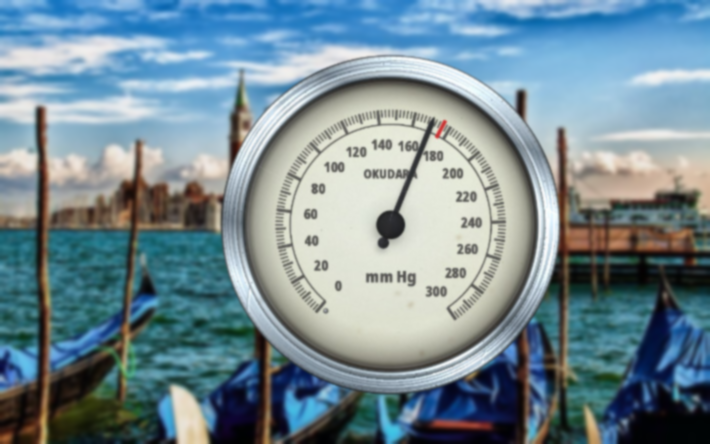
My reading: 170 mmHg
